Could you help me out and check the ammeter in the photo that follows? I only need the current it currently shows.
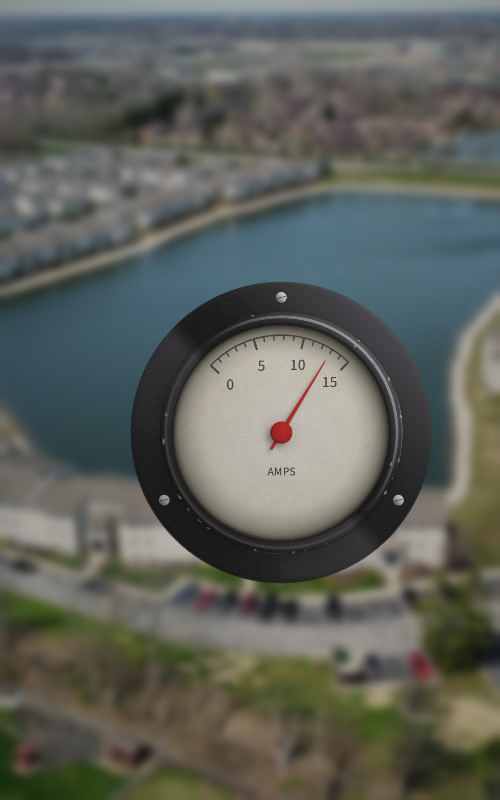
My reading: 13 A
